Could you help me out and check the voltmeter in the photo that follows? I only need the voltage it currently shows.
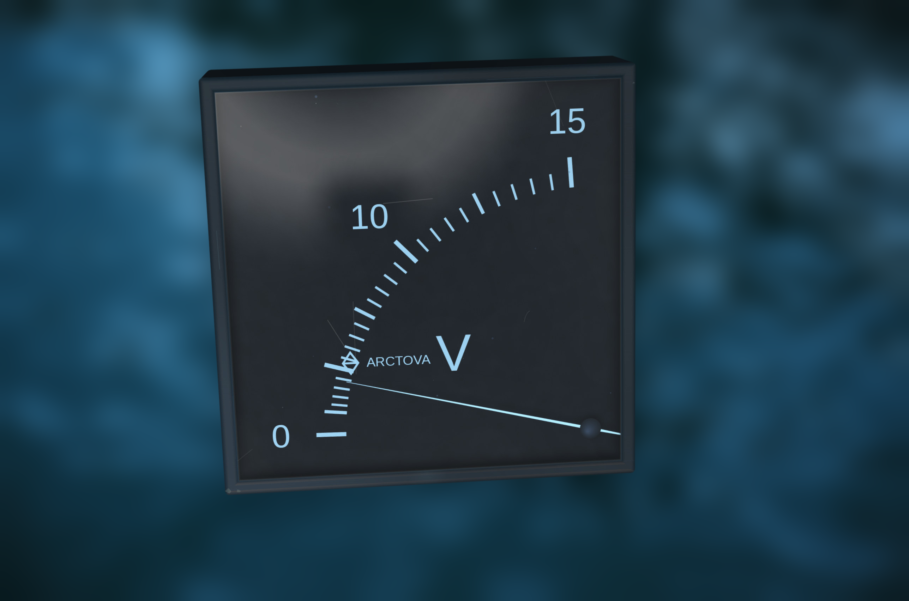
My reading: 4.5 V
